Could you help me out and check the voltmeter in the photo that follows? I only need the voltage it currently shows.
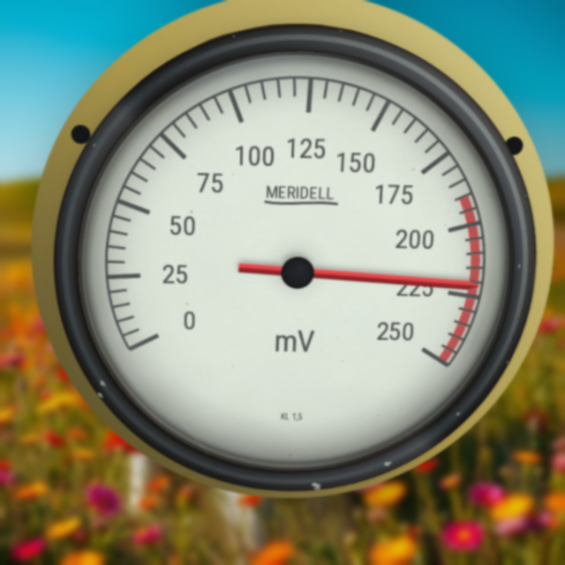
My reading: 220 mV
